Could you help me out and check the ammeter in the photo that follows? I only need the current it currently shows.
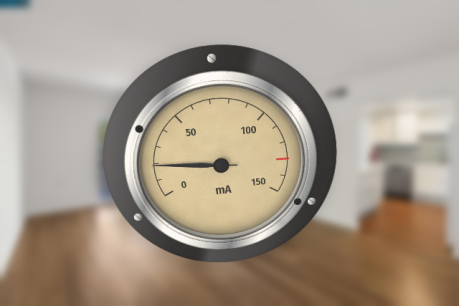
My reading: 20 mA
